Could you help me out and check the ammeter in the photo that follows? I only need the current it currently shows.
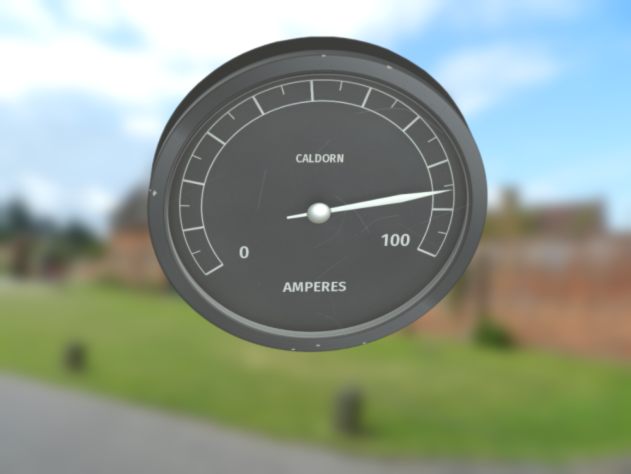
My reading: 85 A
